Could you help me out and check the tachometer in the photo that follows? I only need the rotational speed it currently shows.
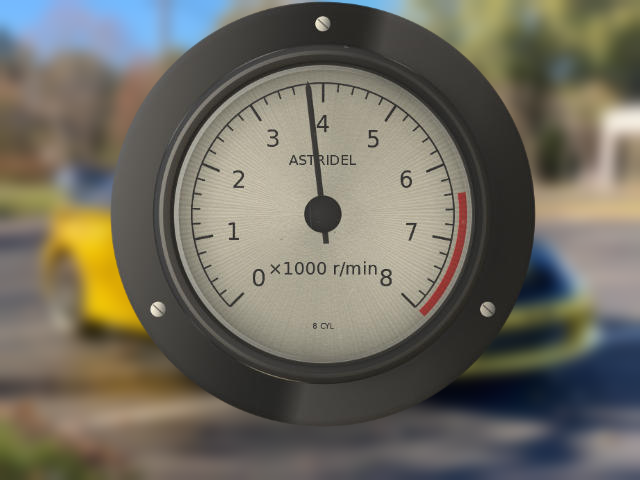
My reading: 3800 rpm
